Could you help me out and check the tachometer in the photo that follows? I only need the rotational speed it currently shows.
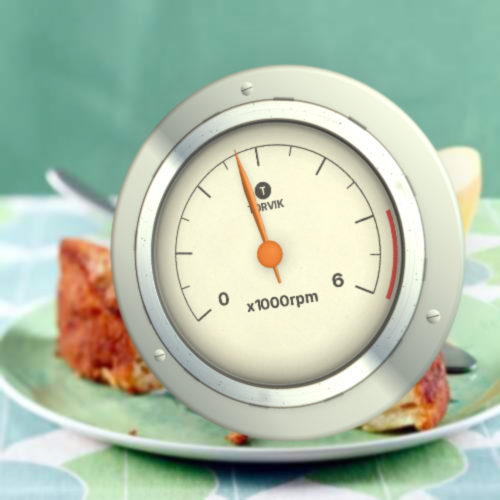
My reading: 2750 rpm
